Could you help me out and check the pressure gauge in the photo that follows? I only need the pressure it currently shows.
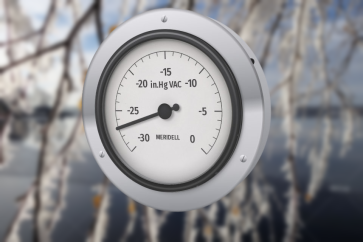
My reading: -27 inHg
